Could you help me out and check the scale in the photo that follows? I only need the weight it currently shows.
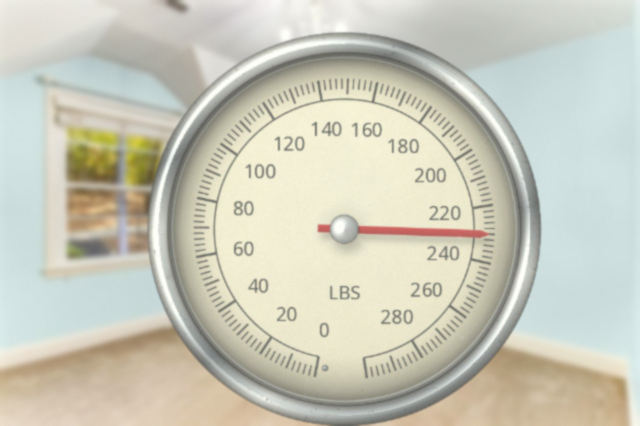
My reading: 230 lb
